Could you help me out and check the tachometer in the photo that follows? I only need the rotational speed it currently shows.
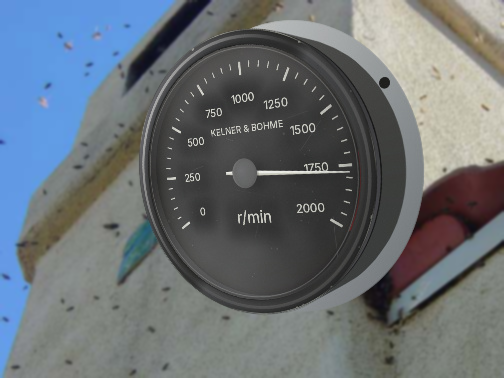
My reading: 1775 rpm
